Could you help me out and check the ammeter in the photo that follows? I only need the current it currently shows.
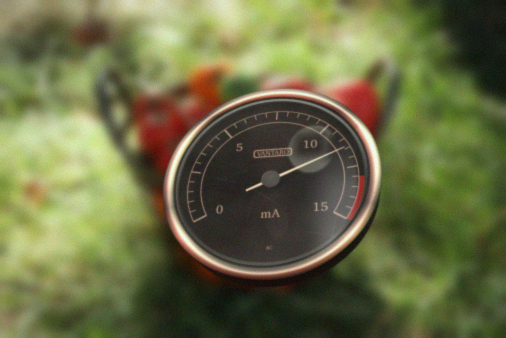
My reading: 11.5 mA
